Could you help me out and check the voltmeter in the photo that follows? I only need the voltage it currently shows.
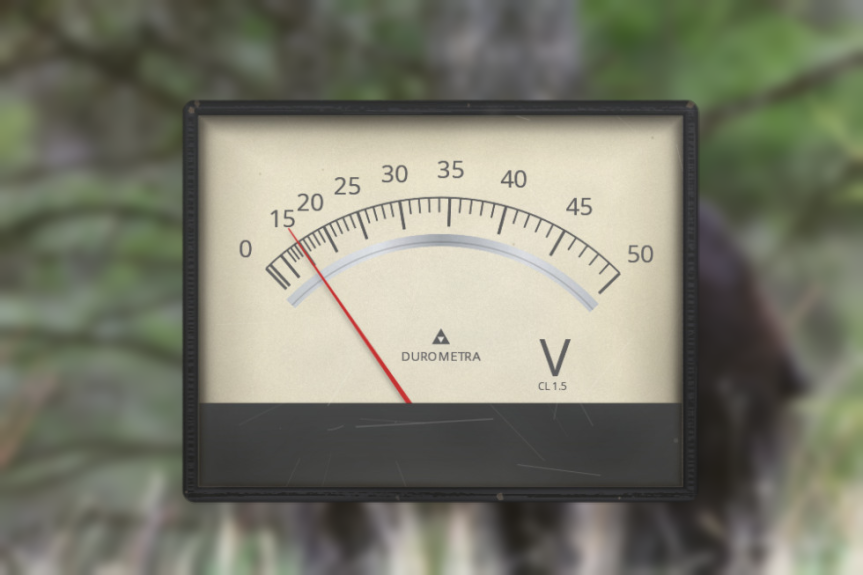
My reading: 15 V
